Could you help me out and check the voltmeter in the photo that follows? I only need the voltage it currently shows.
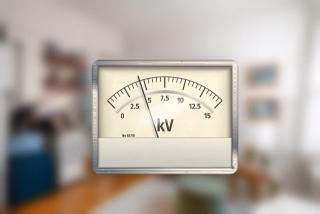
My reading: 4.5 kV
